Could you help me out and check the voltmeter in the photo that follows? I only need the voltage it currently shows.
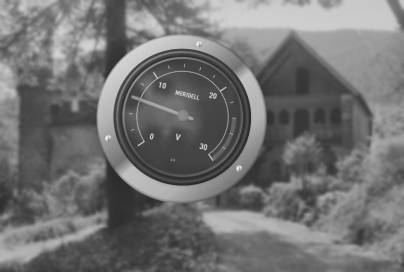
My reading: 6 V
